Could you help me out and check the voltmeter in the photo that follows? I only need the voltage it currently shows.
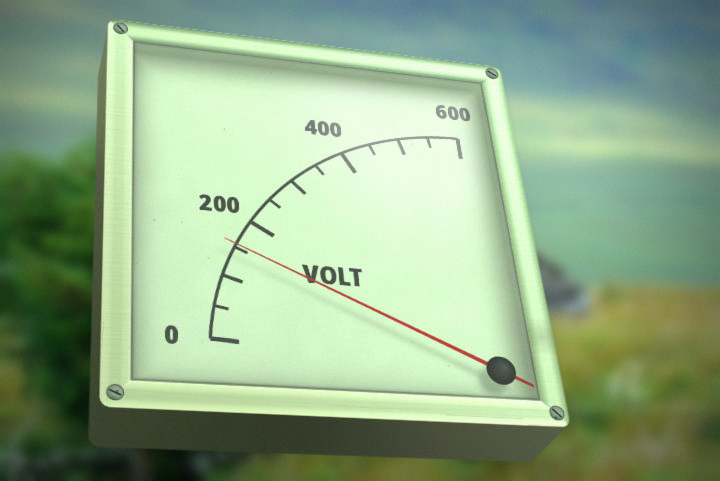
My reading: 150 V
